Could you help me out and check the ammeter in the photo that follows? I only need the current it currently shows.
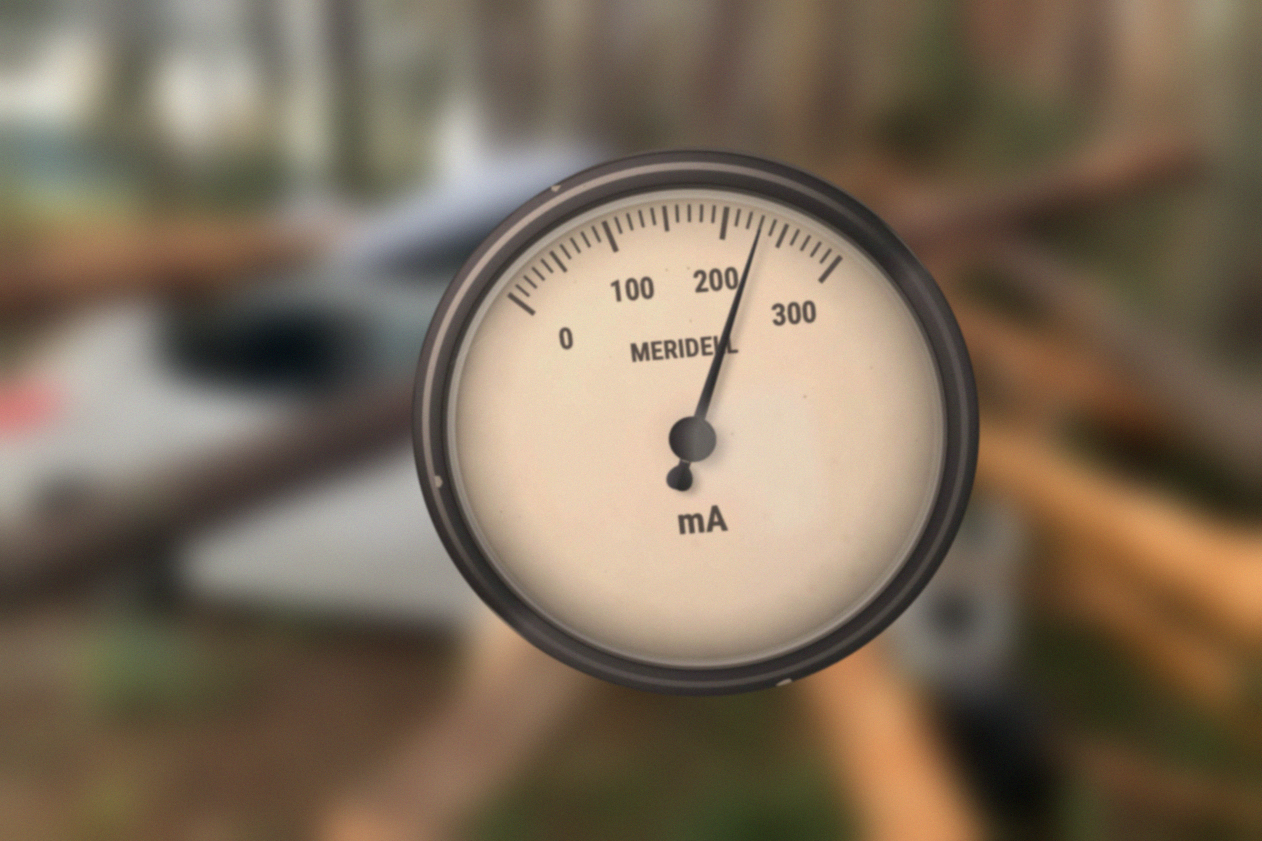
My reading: 230 mA
